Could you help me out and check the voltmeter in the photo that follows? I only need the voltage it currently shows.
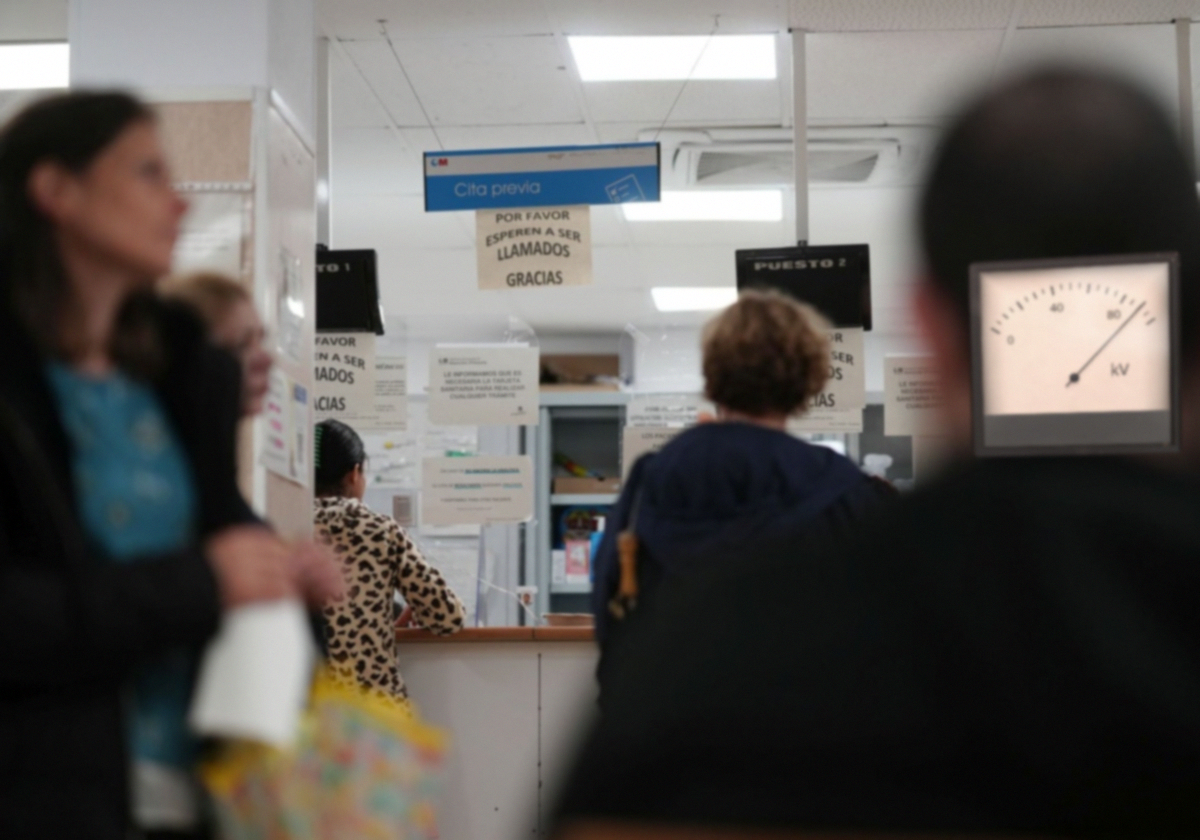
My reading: 90 kV
